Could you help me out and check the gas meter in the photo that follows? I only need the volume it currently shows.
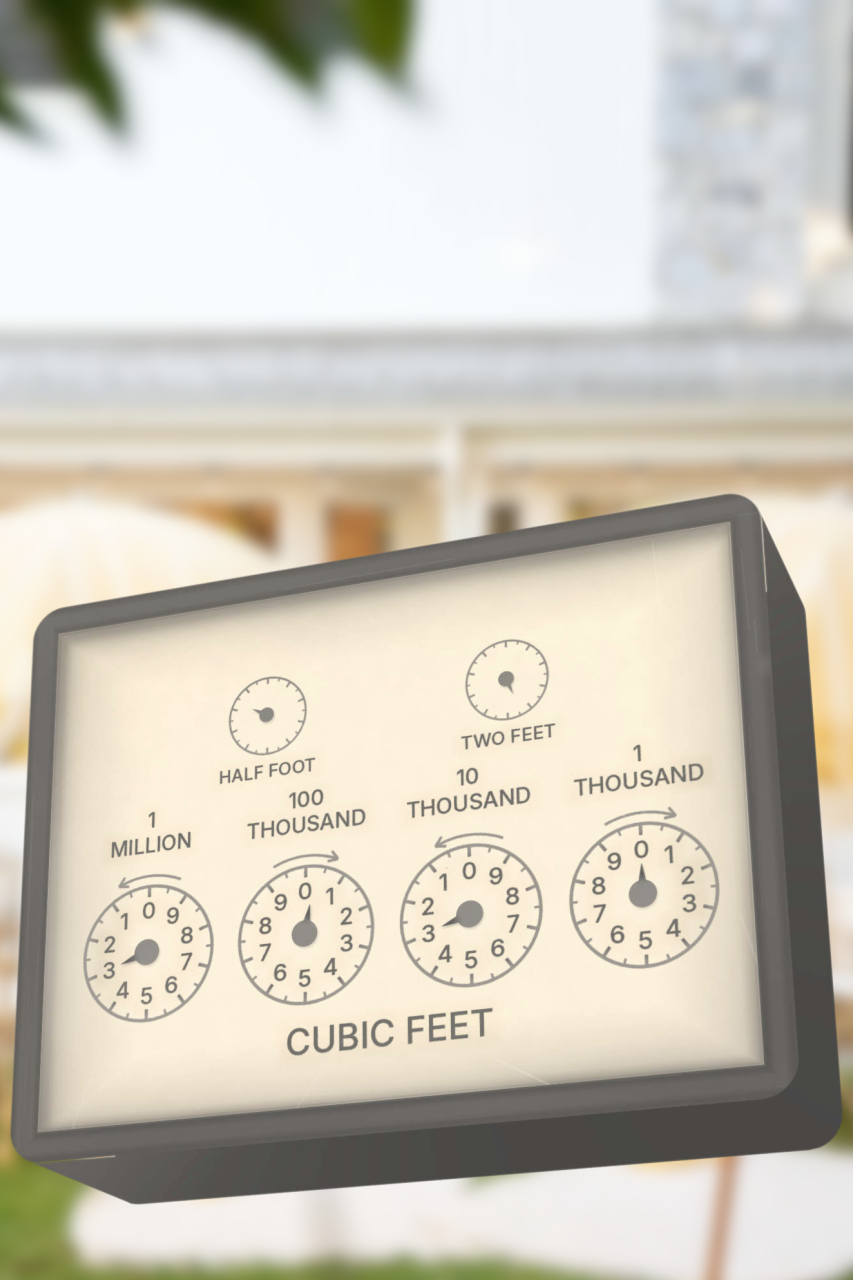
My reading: 303000 ft³
